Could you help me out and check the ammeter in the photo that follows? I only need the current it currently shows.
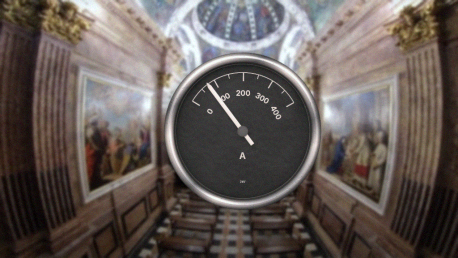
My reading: 75 A
